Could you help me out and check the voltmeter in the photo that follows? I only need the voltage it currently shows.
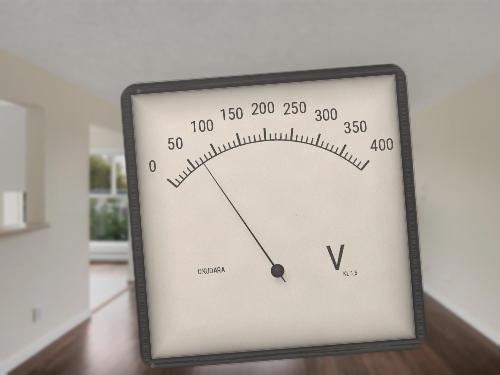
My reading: 70 V
